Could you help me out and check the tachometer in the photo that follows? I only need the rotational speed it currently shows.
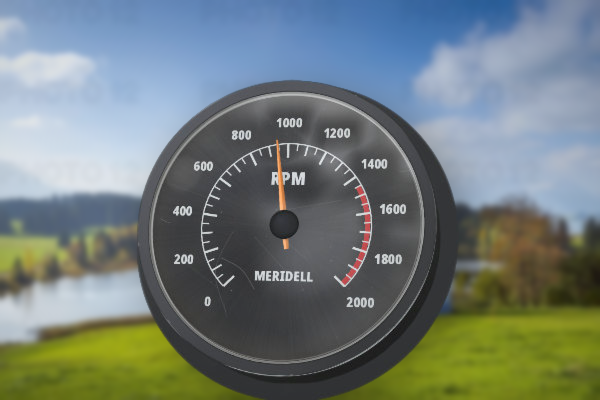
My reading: 950 rpm
